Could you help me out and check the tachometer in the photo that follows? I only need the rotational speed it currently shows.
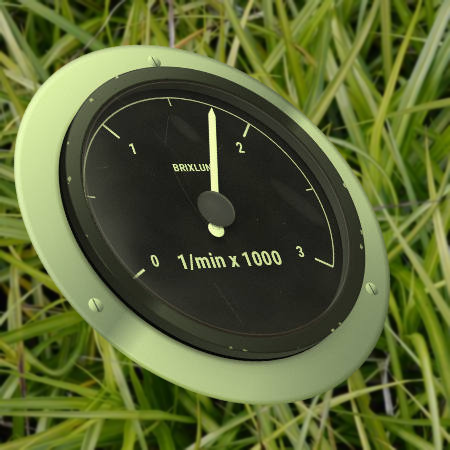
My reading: 1750 rpm
